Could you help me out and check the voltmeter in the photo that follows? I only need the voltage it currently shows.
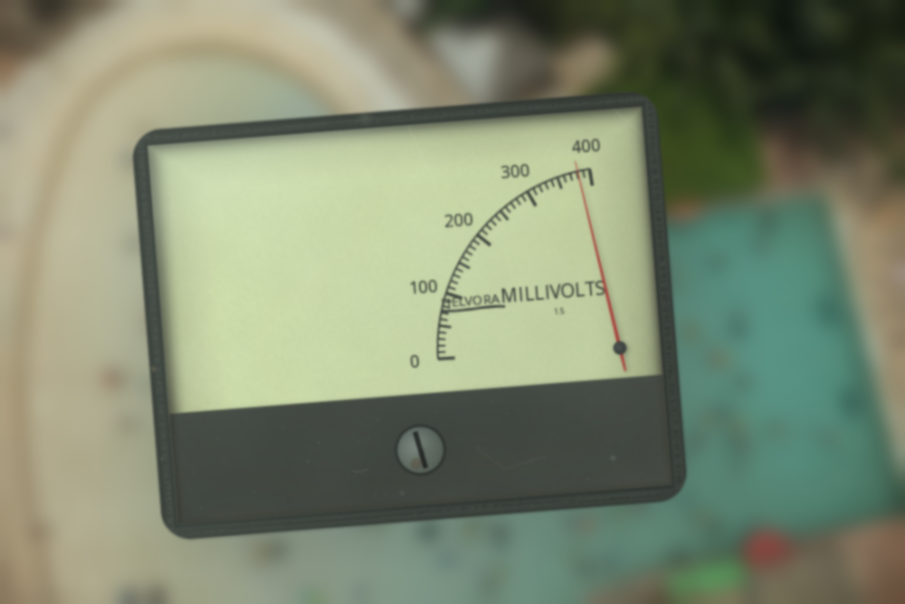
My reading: 380 mV
